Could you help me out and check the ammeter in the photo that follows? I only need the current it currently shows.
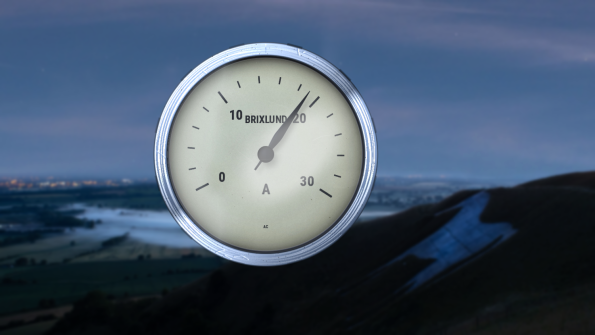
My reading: 19 A
